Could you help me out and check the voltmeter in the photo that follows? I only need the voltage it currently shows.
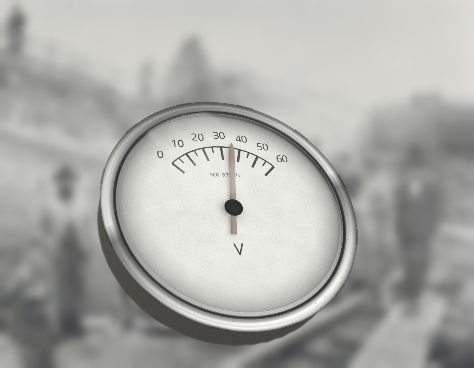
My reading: 35 V
